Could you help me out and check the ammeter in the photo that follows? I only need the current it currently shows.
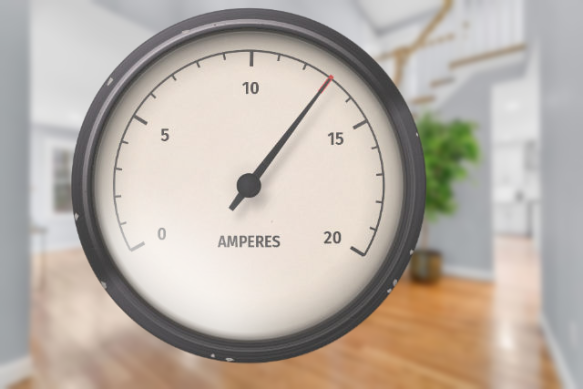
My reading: 13 A
